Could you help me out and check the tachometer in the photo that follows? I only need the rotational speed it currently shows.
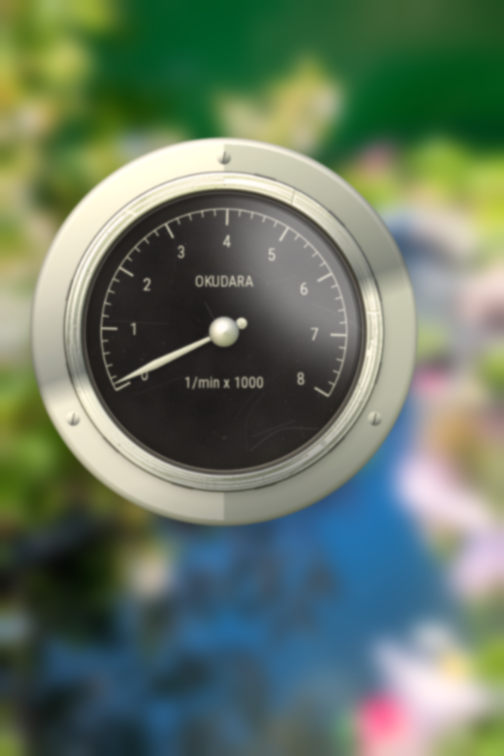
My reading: 100 rpm
